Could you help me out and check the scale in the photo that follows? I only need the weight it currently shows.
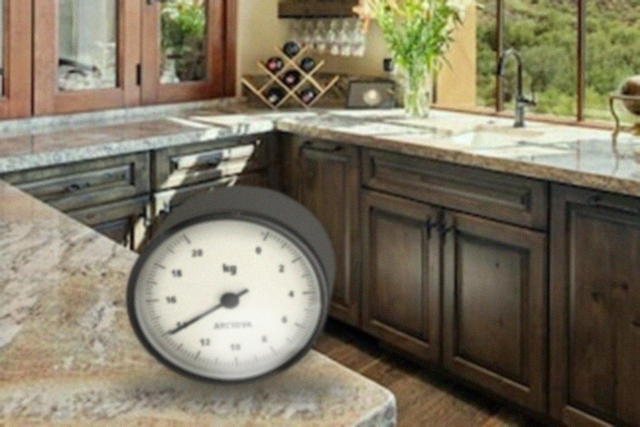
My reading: 14 kg
